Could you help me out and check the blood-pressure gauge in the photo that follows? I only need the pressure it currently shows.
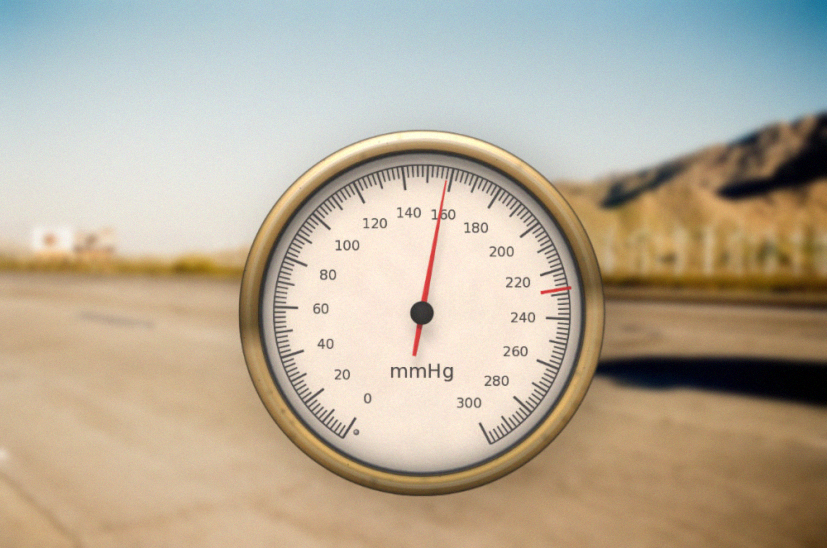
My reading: 158 mmHg
